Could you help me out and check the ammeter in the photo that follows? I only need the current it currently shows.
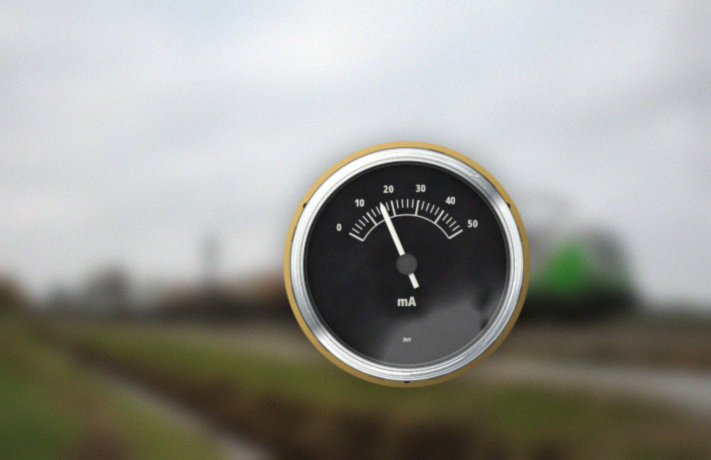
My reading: 16 mA
